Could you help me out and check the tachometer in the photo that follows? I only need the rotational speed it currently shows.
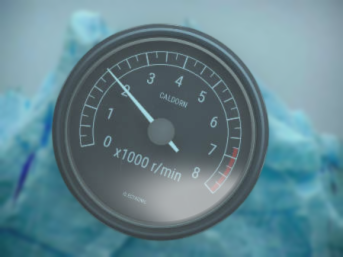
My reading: 2000 rpm
